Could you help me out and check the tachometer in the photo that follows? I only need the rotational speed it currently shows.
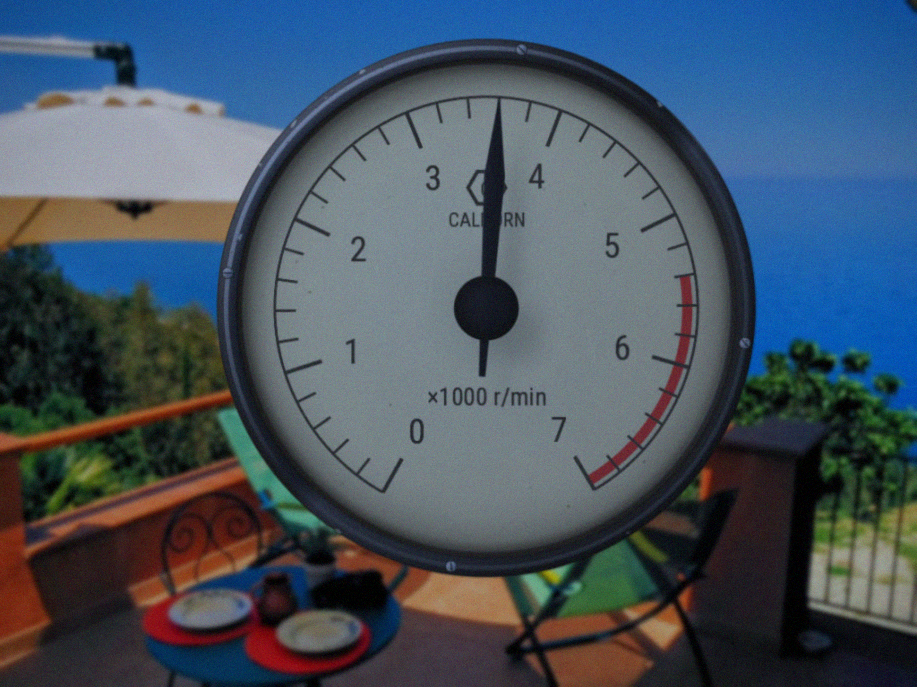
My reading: 3600 rpm
